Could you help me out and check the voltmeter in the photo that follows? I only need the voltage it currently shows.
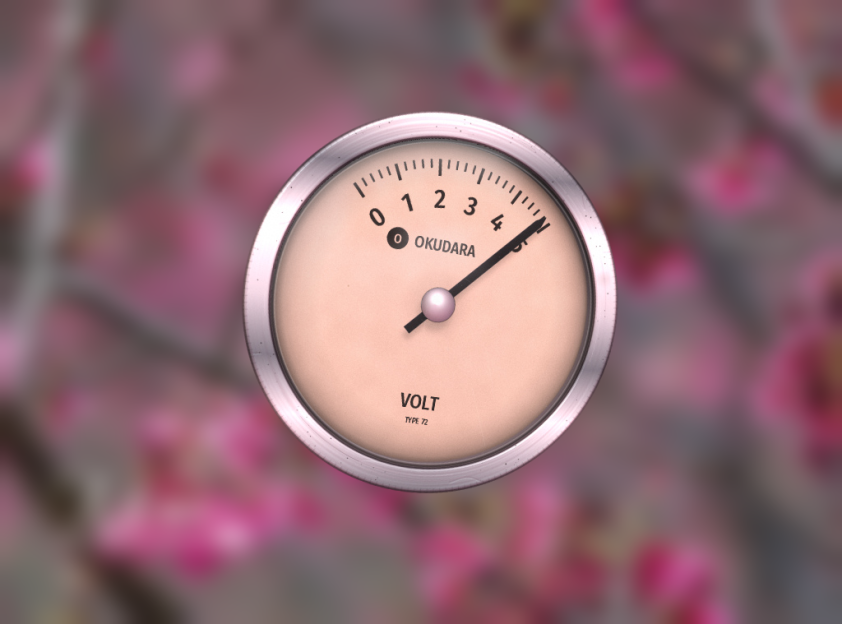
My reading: 4.8 V
